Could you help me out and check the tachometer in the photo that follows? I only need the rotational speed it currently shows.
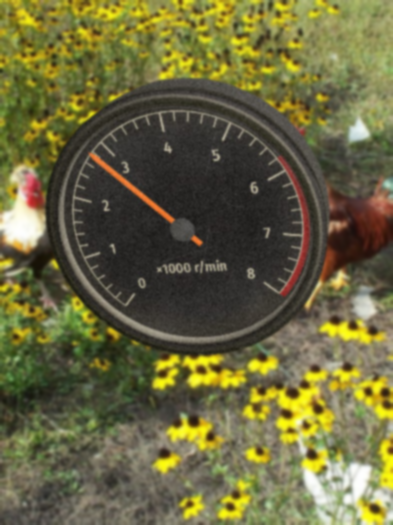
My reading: 2800 rpm
